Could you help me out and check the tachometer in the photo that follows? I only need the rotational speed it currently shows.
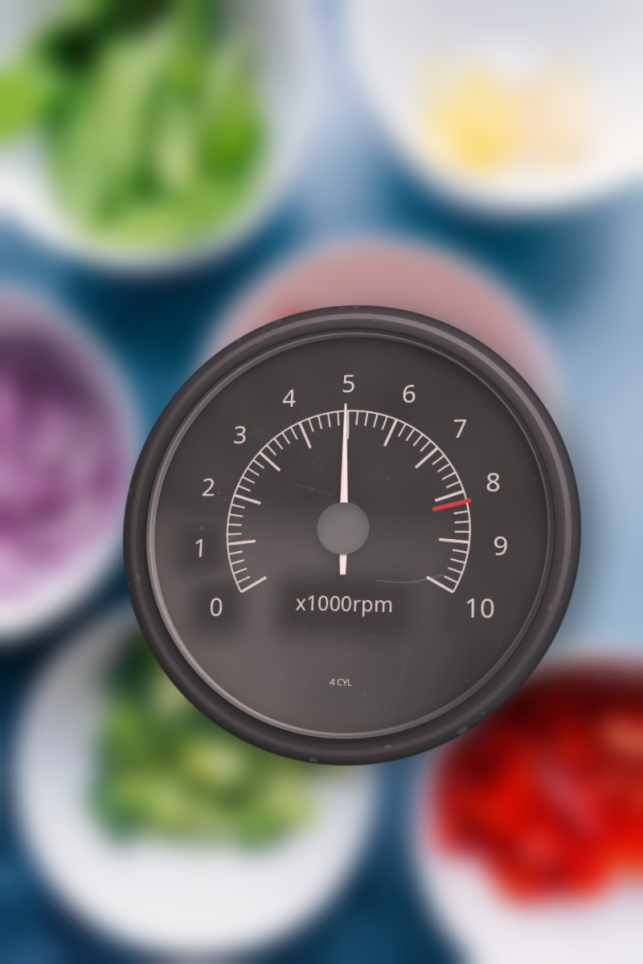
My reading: 5000 rpm
